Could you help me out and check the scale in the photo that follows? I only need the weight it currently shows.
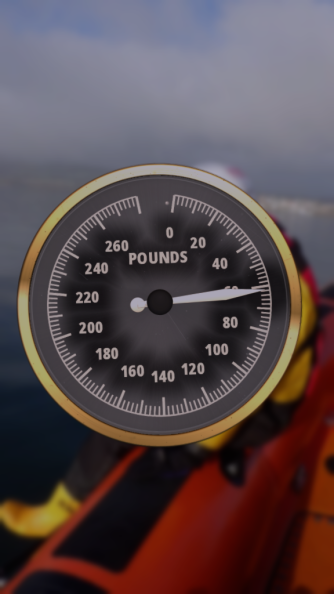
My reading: 62 lb
